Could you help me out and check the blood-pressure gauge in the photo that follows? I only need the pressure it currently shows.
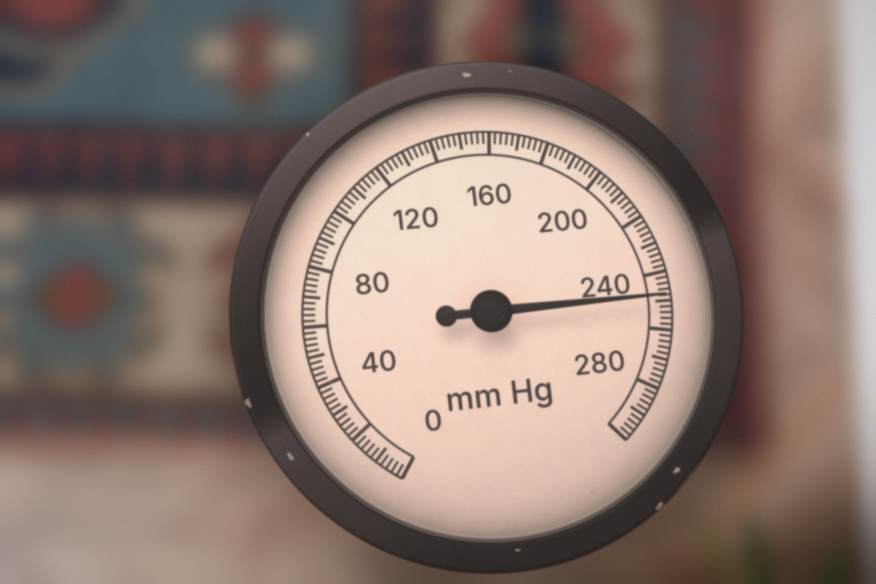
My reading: 248 mmHg
